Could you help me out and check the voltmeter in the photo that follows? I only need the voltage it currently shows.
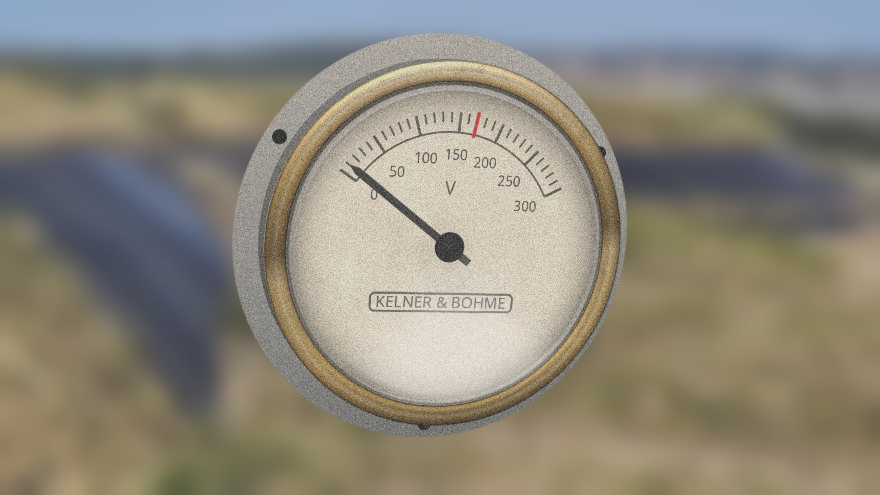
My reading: 10 V
